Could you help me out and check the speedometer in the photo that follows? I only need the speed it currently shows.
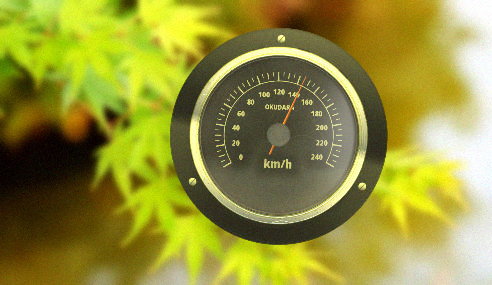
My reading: 145 km/h
